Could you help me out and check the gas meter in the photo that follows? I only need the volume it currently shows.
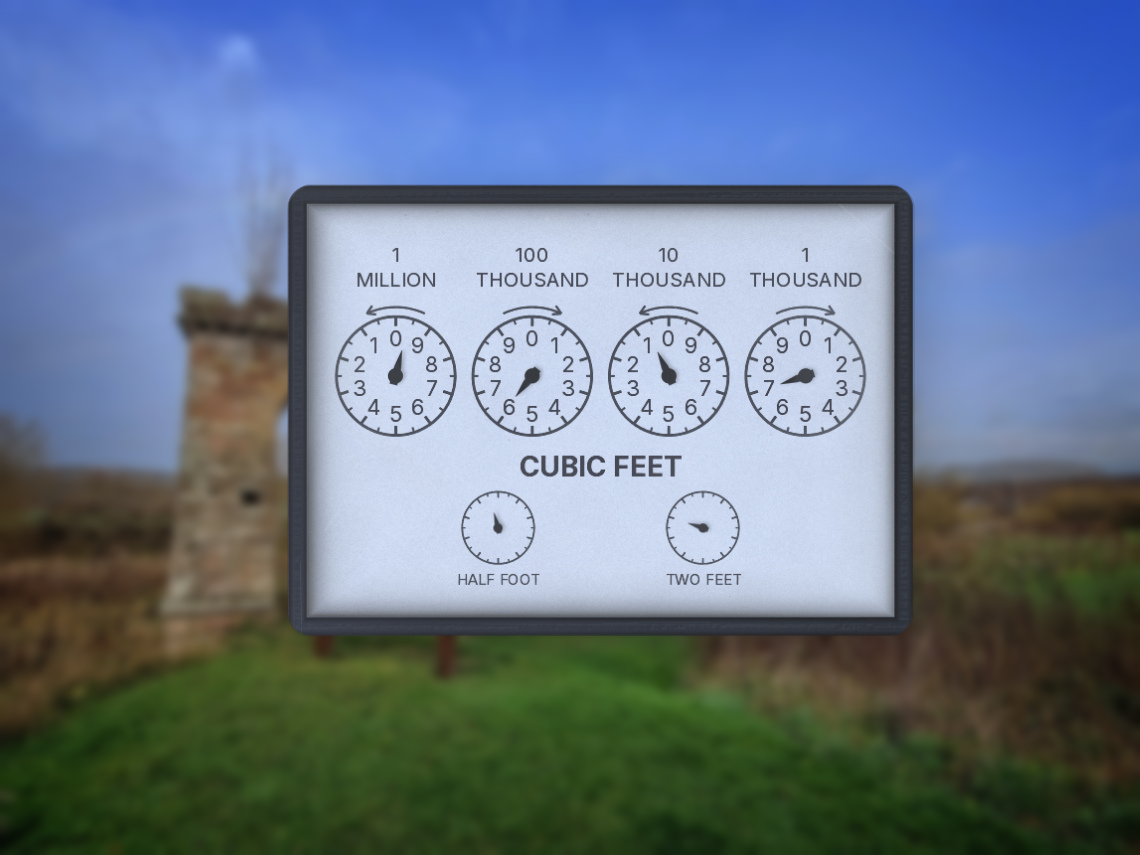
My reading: 960700 ft³
